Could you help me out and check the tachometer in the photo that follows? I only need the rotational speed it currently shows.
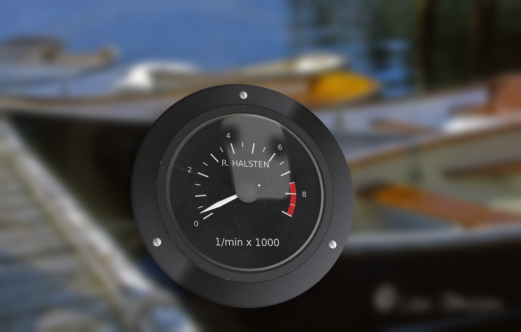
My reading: 250 rpm
